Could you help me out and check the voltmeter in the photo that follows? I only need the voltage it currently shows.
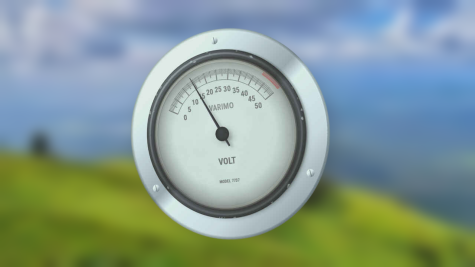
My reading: 15 V
